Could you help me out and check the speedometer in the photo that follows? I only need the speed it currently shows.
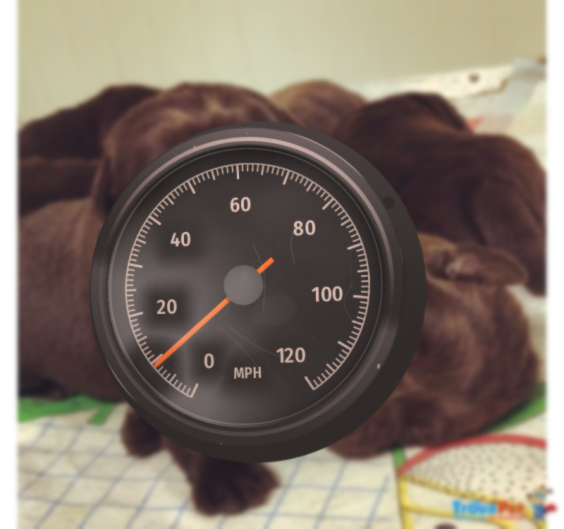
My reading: 9 mph
